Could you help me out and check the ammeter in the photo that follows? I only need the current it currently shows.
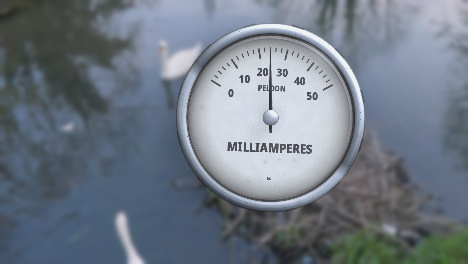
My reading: 24 mA
